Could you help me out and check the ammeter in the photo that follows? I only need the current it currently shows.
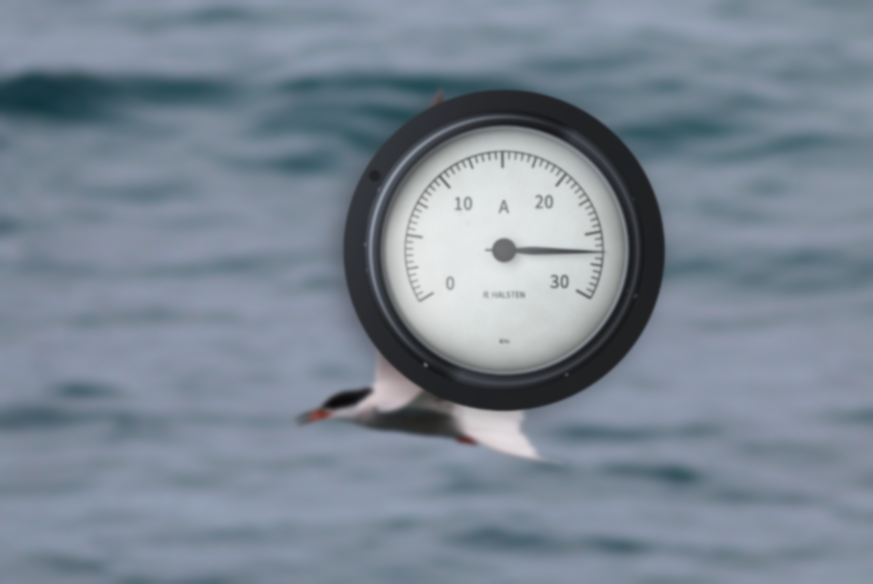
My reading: 26.5 A
